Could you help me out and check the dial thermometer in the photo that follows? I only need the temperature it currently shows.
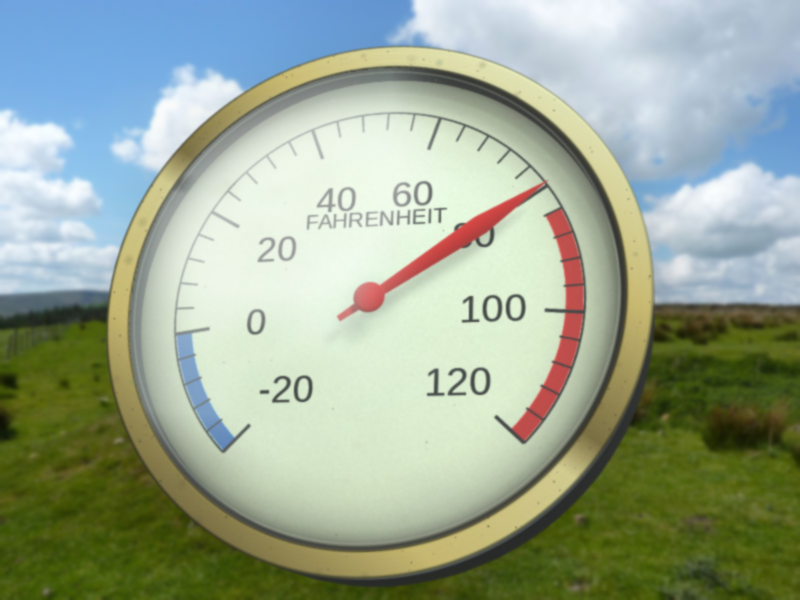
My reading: 80 °F
